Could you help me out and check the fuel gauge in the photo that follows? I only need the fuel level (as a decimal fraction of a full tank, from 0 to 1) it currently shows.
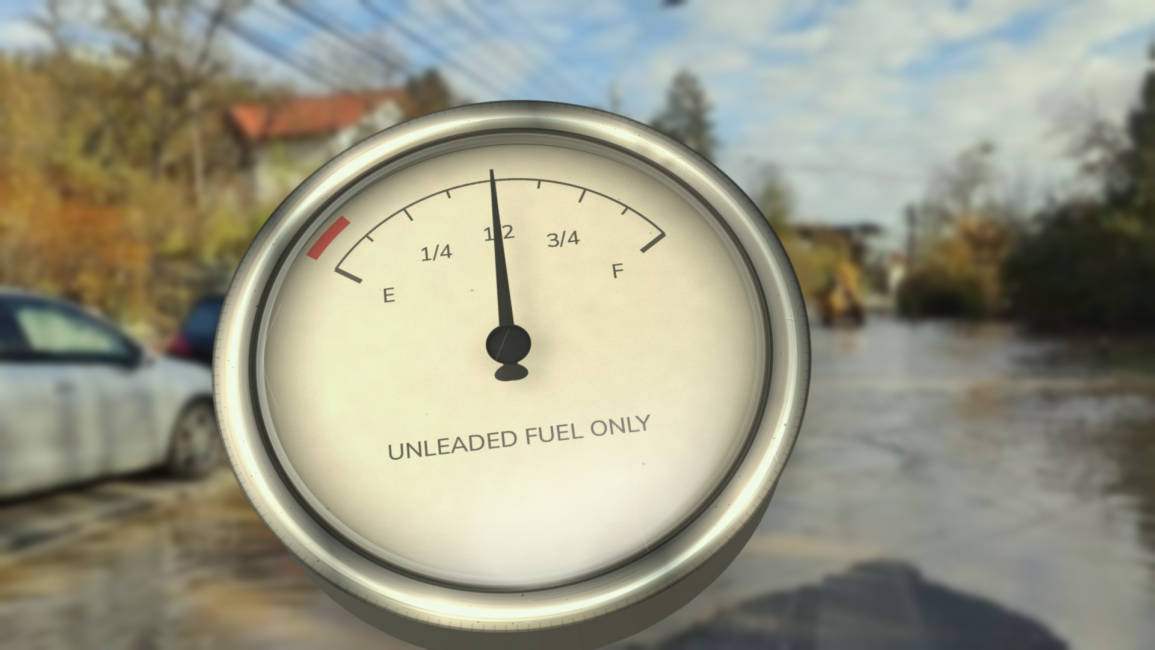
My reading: 0.5
